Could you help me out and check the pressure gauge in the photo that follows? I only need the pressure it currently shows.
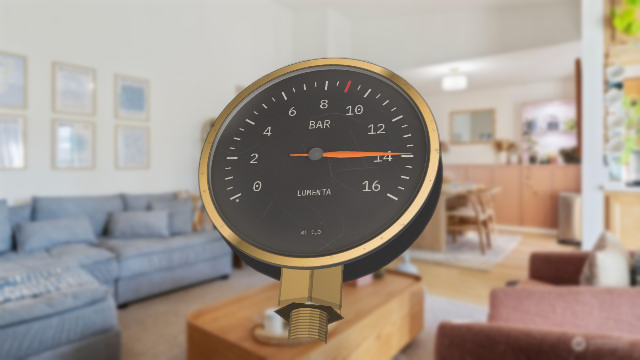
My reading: 14 bar
